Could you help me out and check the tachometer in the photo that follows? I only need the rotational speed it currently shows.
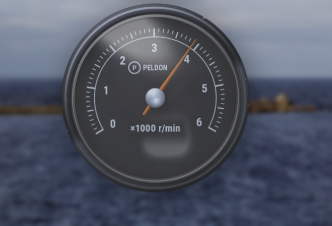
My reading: 3900 rpm
